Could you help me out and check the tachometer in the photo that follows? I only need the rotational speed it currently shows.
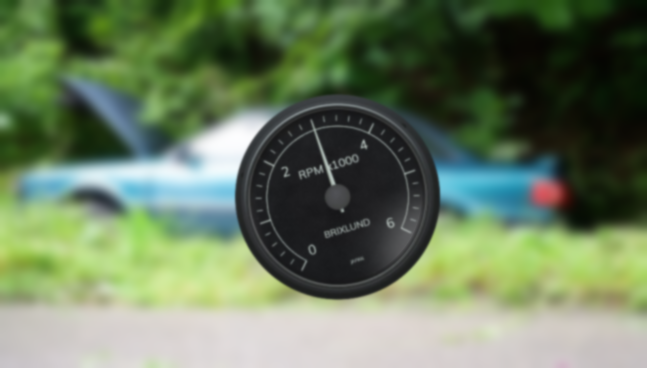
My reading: 3000 rpm
